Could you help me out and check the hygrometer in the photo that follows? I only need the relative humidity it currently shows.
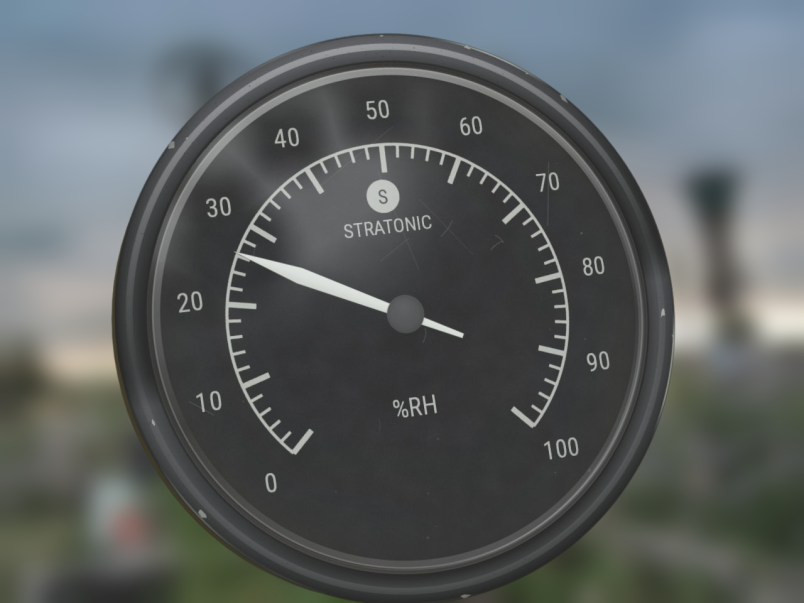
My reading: 26 %
